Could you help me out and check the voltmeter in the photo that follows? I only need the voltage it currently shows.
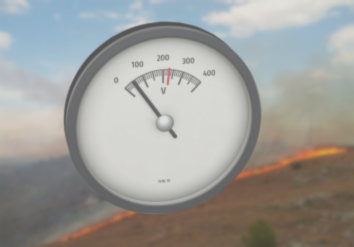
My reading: 50 V
